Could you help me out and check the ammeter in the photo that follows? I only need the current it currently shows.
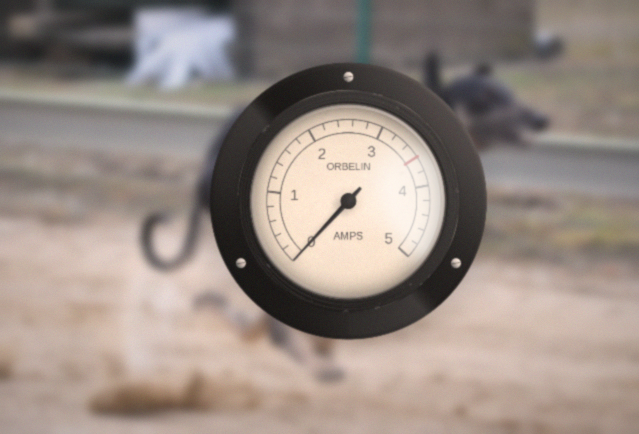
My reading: 0 A
